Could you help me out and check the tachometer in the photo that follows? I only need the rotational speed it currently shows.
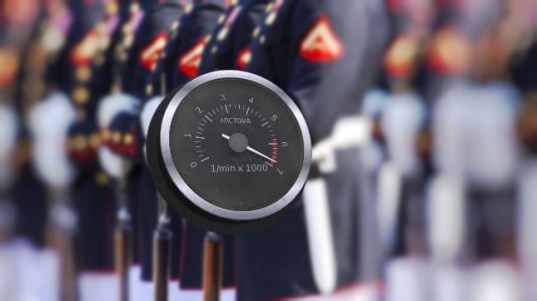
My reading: 6800 rpm
